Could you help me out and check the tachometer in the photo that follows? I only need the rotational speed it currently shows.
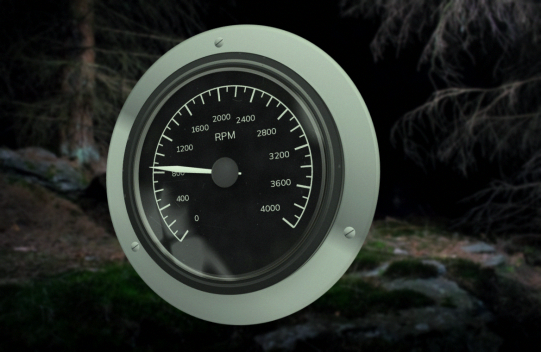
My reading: 850 rpm
